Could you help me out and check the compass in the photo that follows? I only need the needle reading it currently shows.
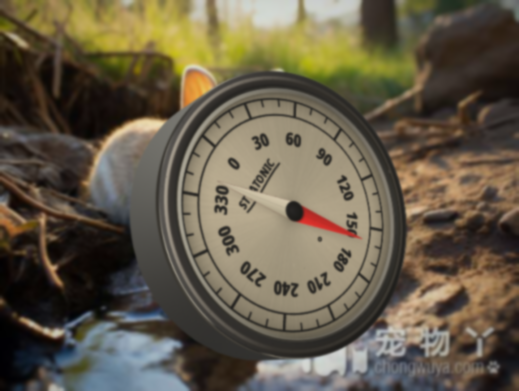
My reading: 160 °
